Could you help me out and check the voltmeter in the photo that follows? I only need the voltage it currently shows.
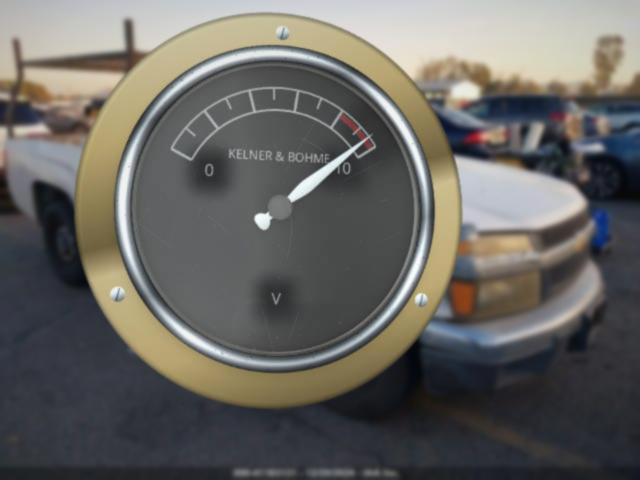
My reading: 9.5 V
